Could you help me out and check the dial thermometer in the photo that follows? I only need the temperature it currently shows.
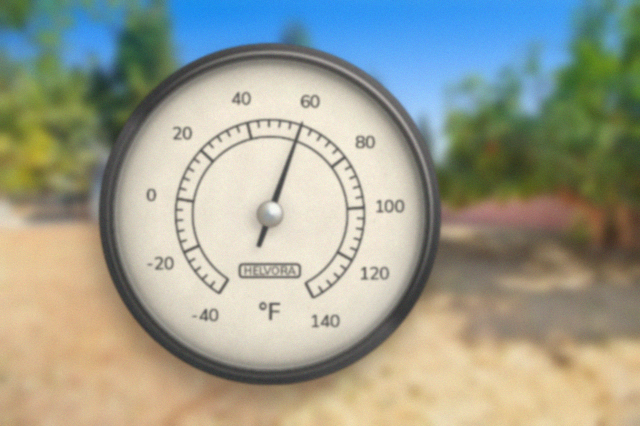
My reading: 60 °F
